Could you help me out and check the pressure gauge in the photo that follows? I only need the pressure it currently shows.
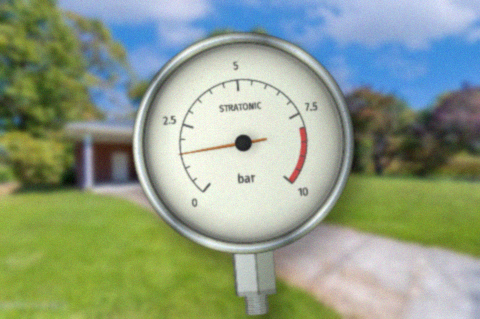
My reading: 1.5 bar
